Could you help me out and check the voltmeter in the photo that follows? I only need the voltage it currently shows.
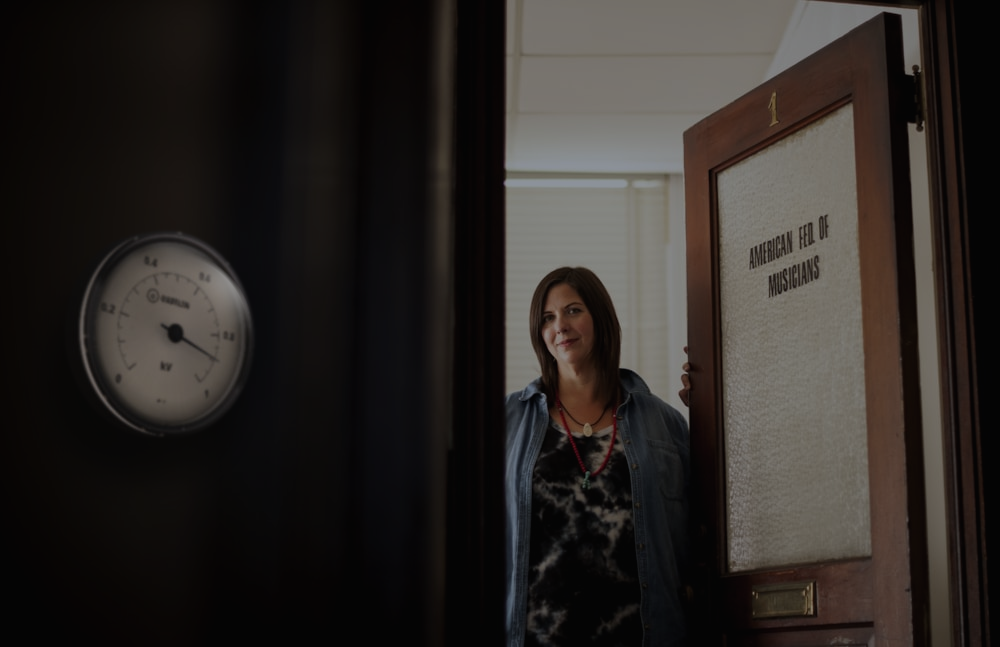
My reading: 0.9 kV
